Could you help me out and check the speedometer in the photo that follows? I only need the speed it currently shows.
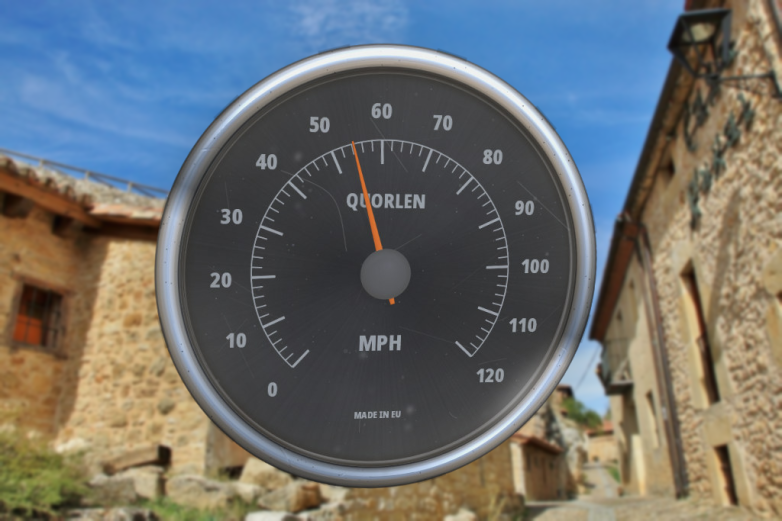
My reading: 54 mph
